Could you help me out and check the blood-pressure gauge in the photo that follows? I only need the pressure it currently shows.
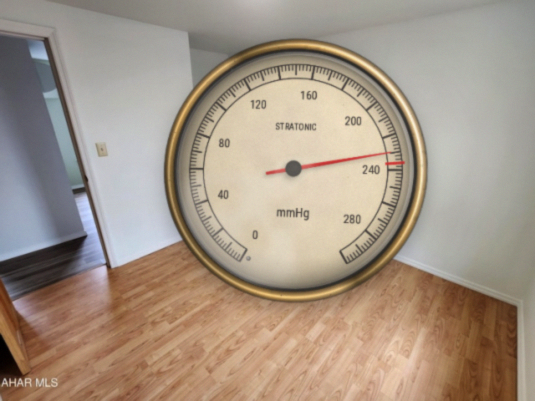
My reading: 230 mmHg
